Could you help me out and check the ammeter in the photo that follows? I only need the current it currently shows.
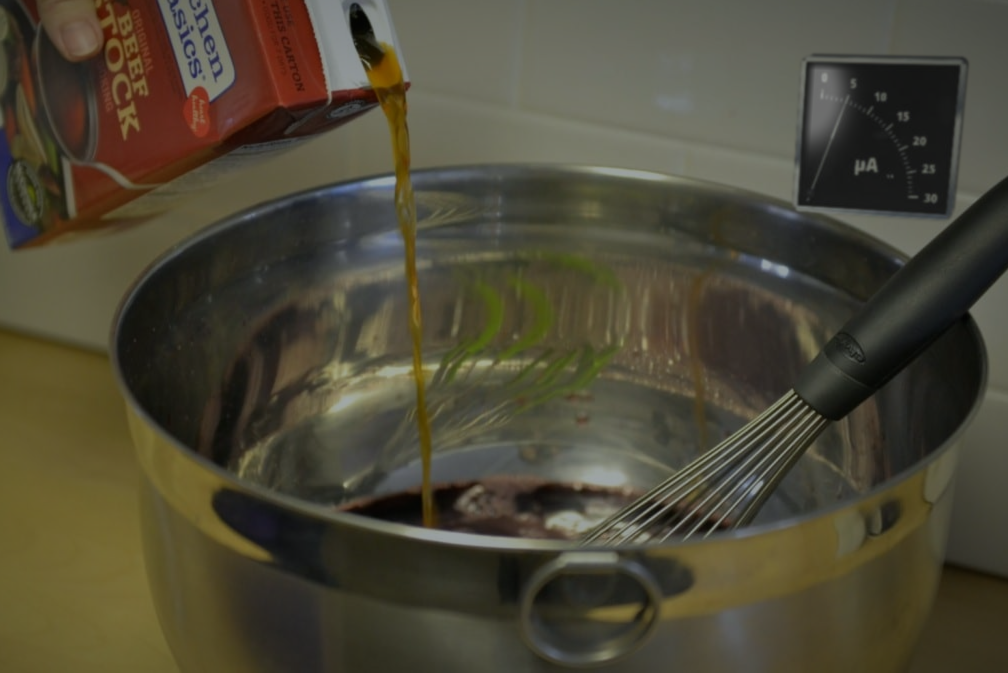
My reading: 5 µA
